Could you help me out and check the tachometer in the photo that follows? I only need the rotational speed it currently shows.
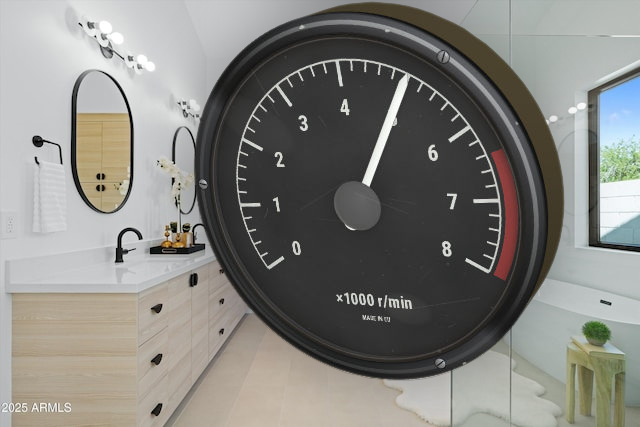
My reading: 5000 rpm
